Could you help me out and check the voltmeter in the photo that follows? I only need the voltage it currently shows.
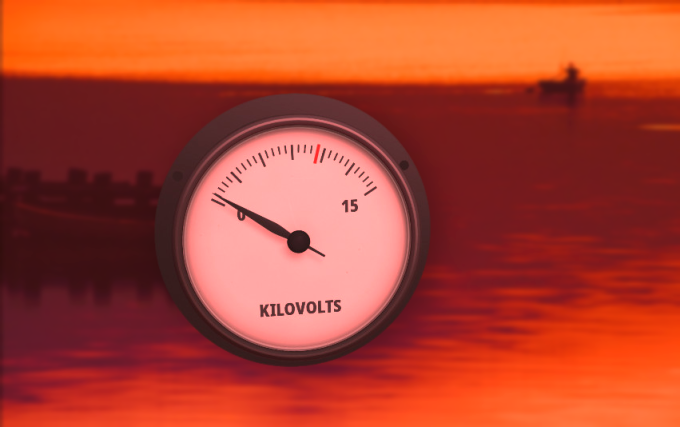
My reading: 0.5 kV
